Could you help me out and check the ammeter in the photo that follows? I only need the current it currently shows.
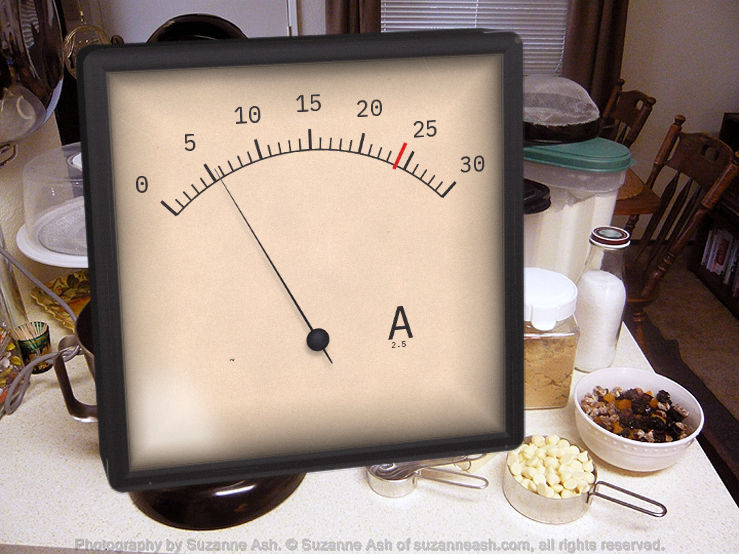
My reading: 5.5 A
